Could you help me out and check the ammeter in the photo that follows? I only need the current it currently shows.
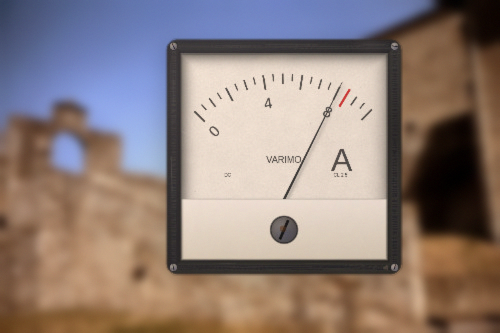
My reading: 8 A
